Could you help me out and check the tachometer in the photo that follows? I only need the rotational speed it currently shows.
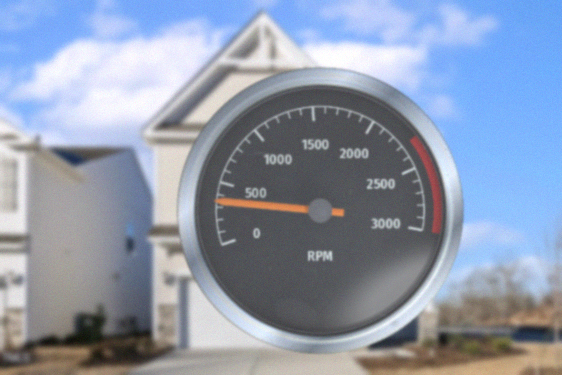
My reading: 350 rpm
